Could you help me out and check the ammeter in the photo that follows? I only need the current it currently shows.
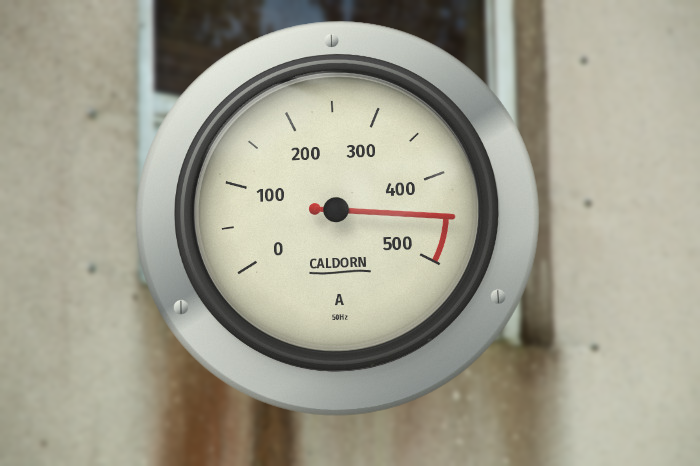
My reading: 450 A
